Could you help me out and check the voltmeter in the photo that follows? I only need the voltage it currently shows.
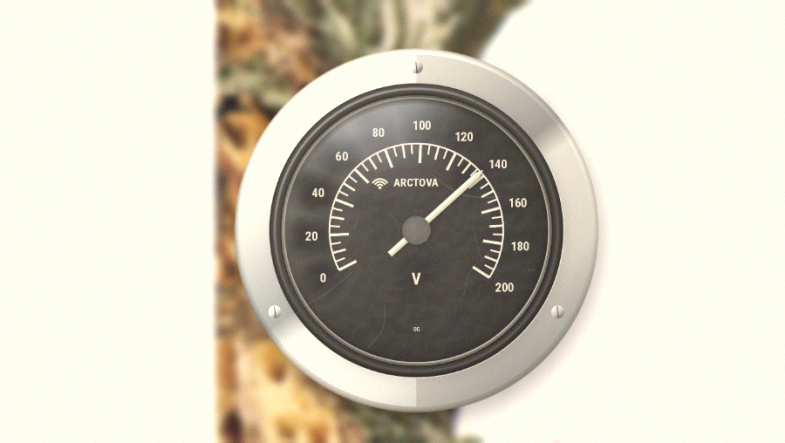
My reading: 137.5 V
